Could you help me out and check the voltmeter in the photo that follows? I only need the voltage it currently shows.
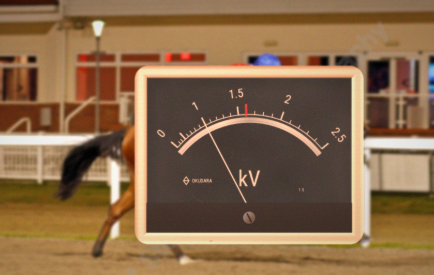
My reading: 1 kV
